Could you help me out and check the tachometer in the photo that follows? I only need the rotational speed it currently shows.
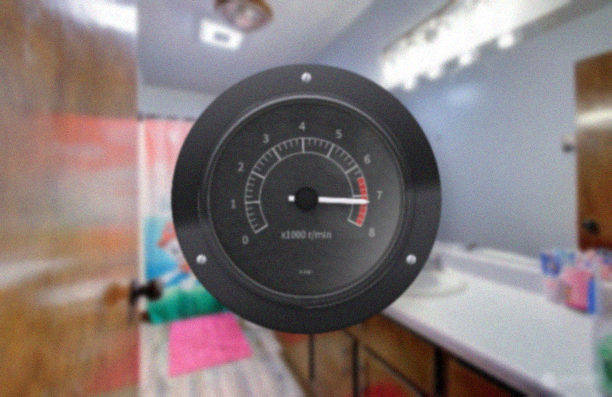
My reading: 7200 rpm
